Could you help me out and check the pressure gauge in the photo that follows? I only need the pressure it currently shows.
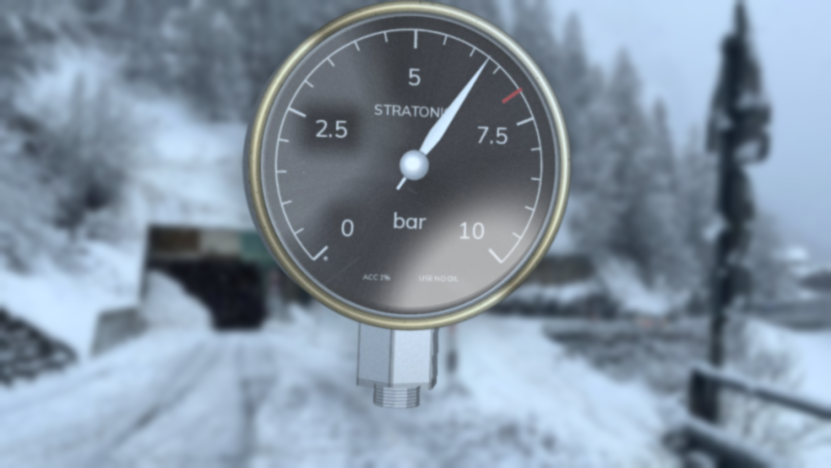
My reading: 6.25 bar
